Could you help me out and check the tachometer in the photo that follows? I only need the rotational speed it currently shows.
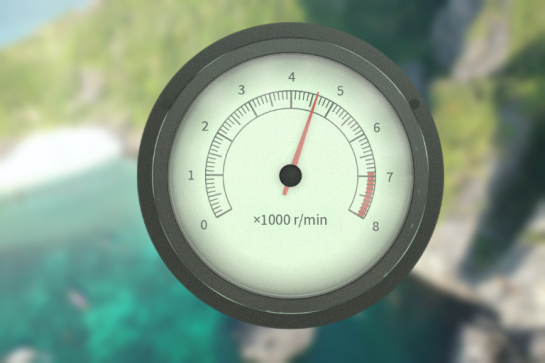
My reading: 4600 rpm
